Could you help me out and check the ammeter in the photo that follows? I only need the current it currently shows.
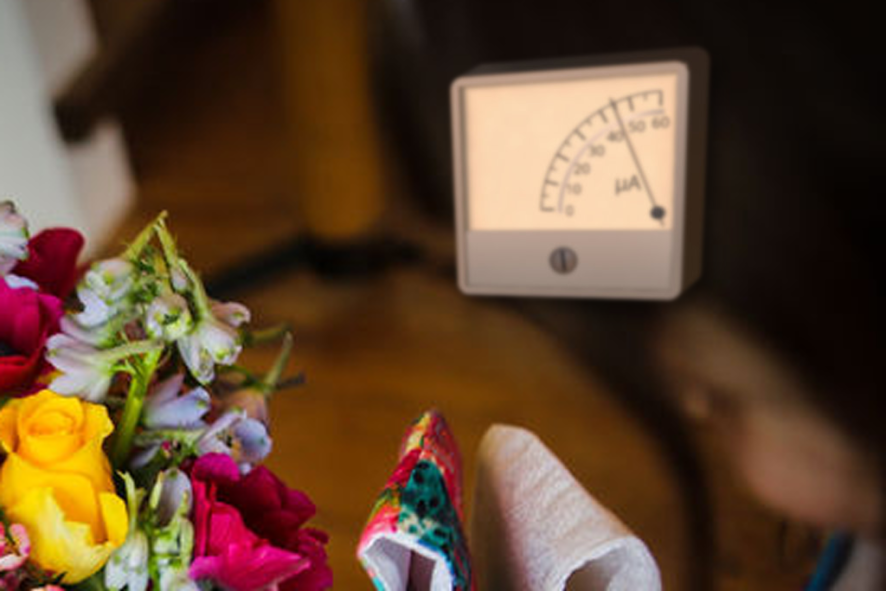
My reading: 45 µA
